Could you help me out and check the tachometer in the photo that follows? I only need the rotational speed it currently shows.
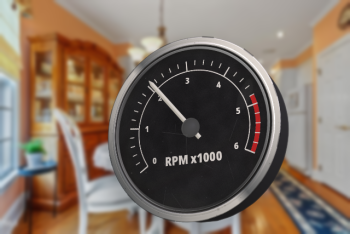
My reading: 2100 rpm
